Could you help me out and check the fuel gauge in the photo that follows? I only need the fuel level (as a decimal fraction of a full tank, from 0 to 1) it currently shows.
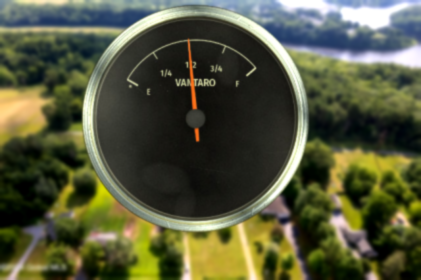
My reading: 0.5
